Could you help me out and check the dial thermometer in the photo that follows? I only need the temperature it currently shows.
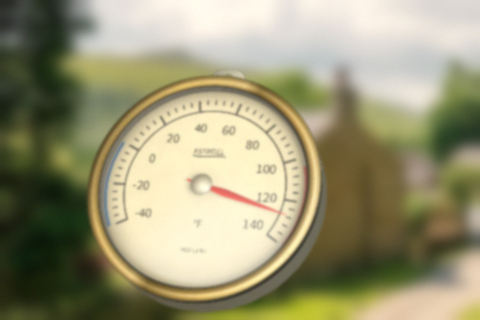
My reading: 128 °F
